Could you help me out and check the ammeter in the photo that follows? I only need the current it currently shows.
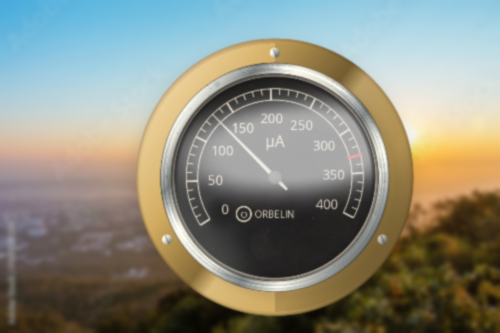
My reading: 130 µA
